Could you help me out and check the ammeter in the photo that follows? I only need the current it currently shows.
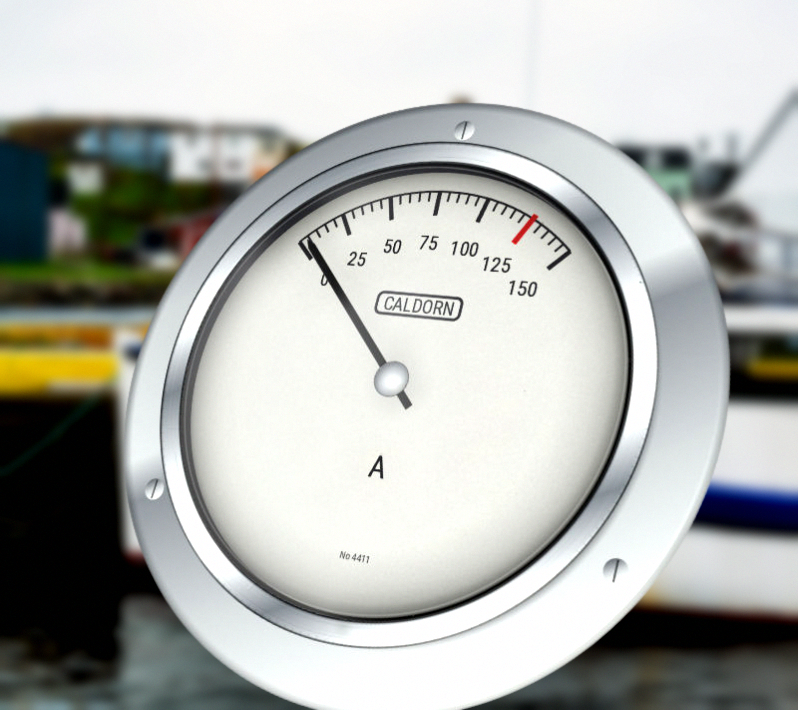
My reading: 5 A
